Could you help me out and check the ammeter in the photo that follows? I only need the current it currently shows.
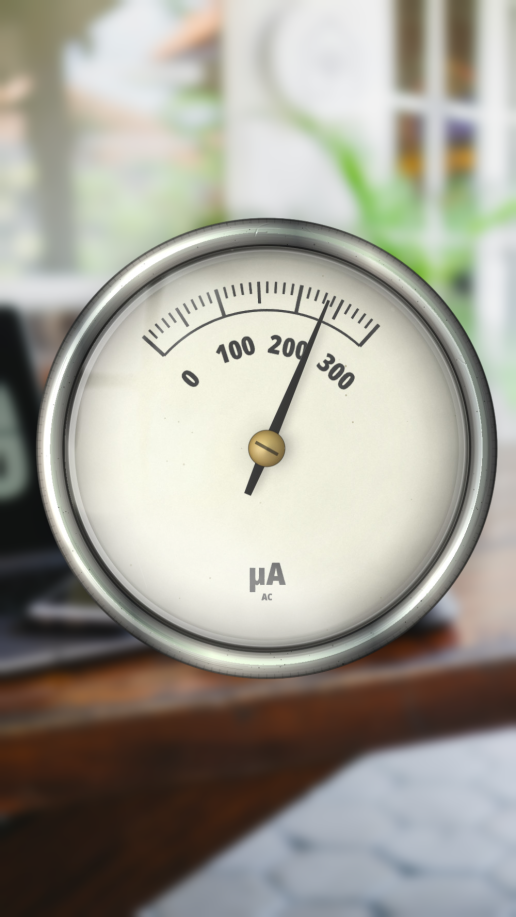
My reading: 235 µA
